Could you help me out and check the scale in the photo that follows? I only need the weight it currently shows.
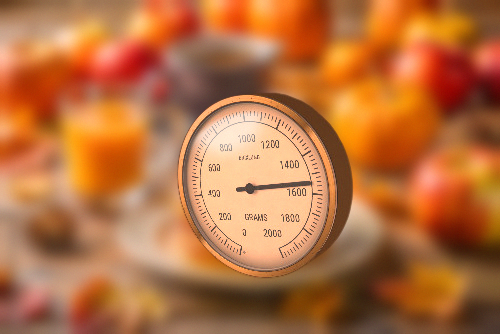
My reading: 1540 g
